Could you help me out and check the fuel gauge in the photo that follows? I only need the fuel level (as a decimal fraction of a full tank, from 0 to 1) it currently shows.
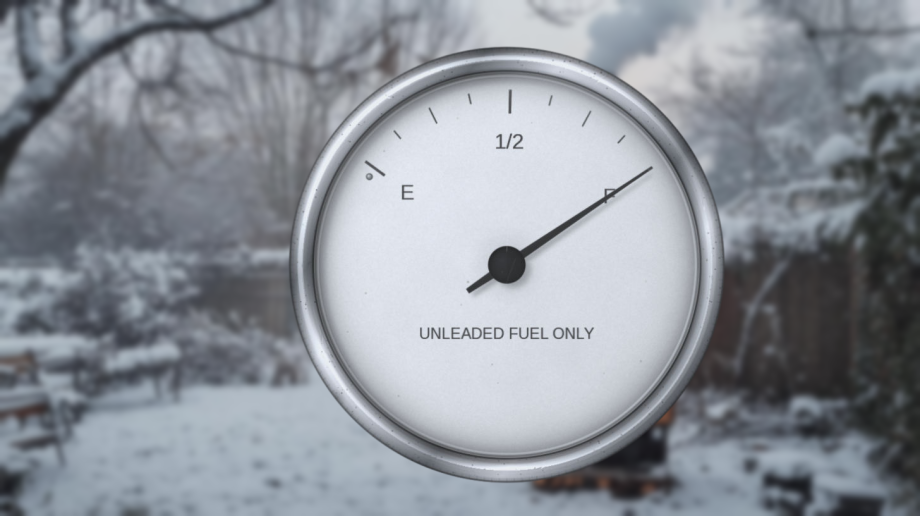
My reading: 1
